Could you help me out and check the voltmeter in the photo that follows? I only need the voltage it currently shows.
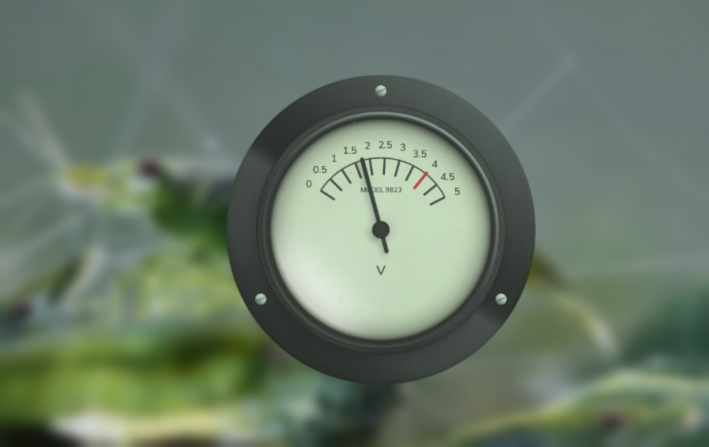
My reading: 1.75 V
